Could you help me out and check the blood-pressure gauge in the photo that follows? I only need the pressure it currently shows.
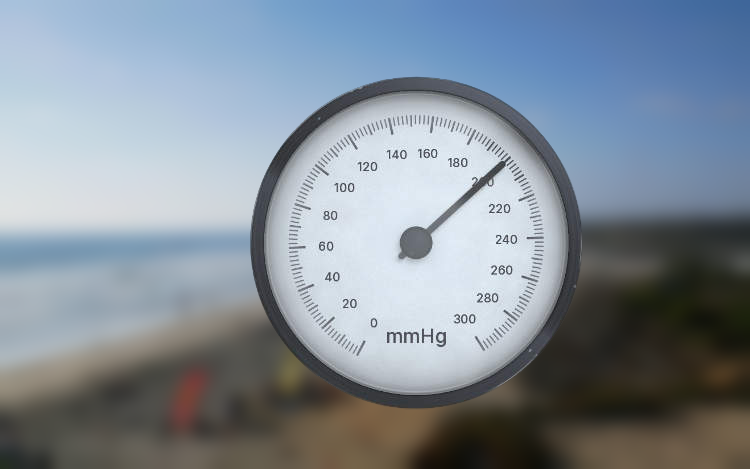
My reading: 200 mmHg
